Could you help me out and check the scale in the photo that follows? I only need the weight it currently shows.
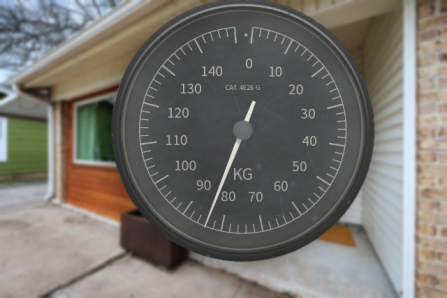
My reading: 84 kg
